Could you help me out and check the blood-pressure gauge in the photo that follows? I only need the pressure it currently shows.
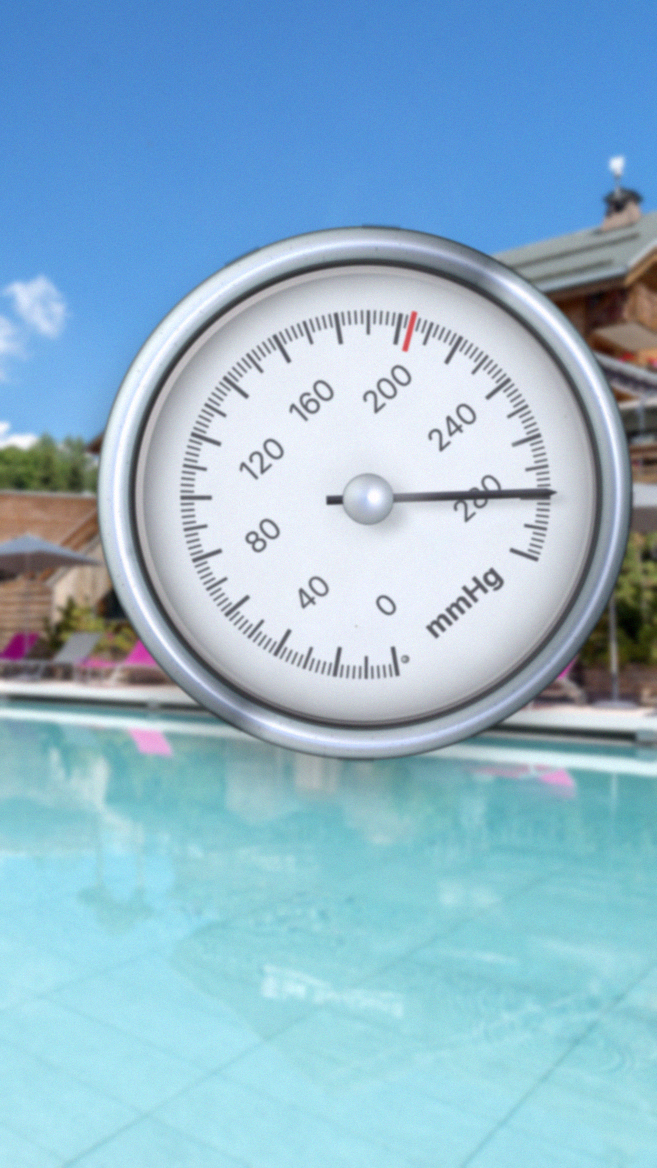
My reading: 278 mmHg
